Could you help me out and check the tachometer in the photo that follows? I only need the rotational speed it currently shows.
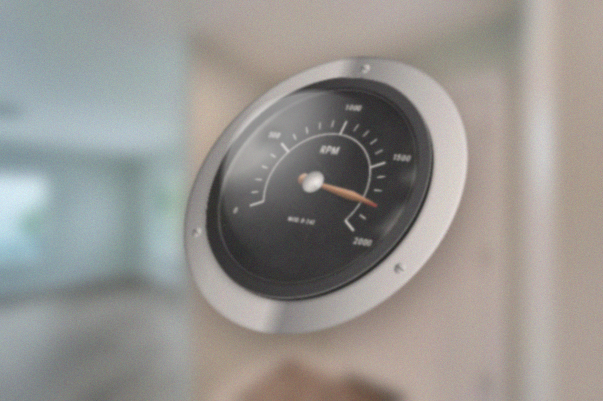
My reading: 1800 rpm
